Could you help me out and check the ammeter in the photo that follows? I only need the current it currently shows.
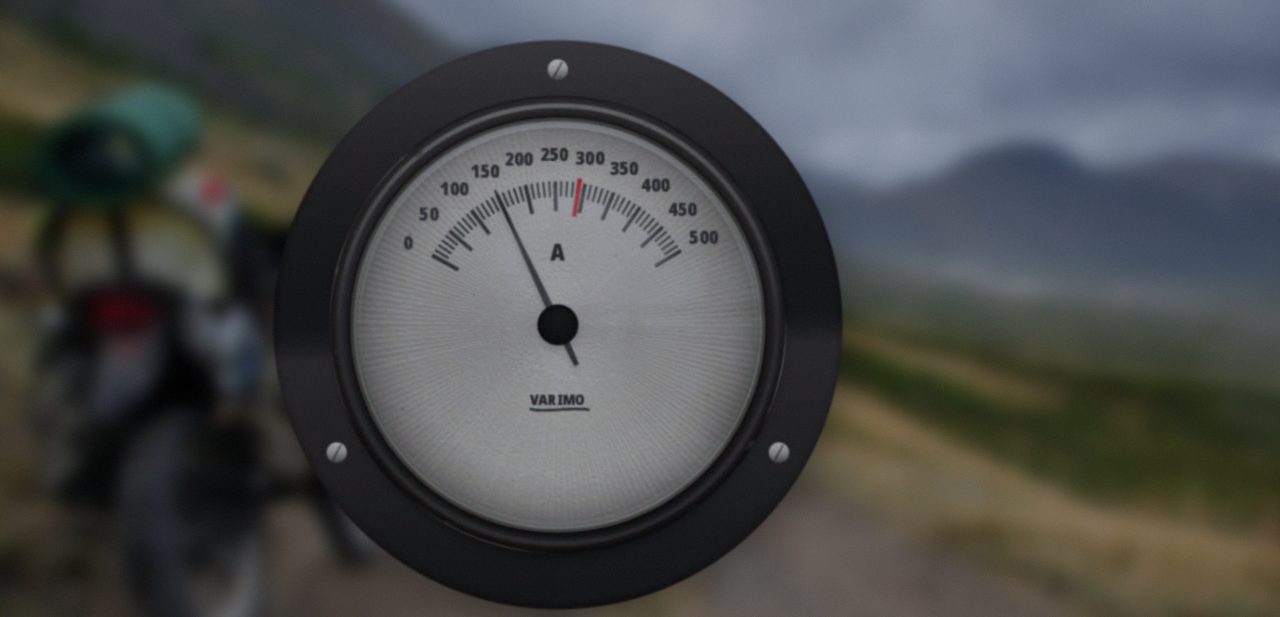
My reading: 150 A
